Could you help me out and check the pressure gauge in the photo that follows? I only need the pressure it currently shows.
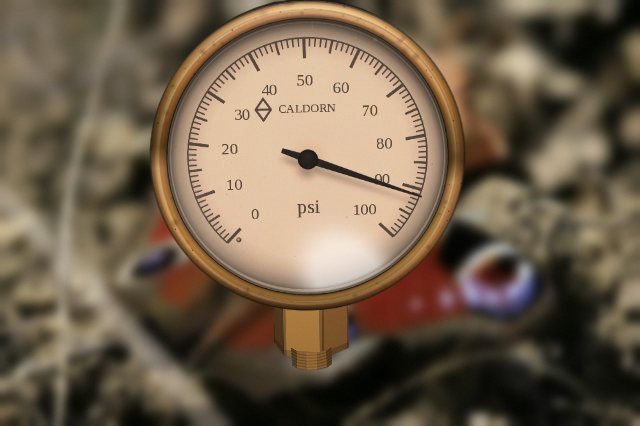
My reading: 91 psi
